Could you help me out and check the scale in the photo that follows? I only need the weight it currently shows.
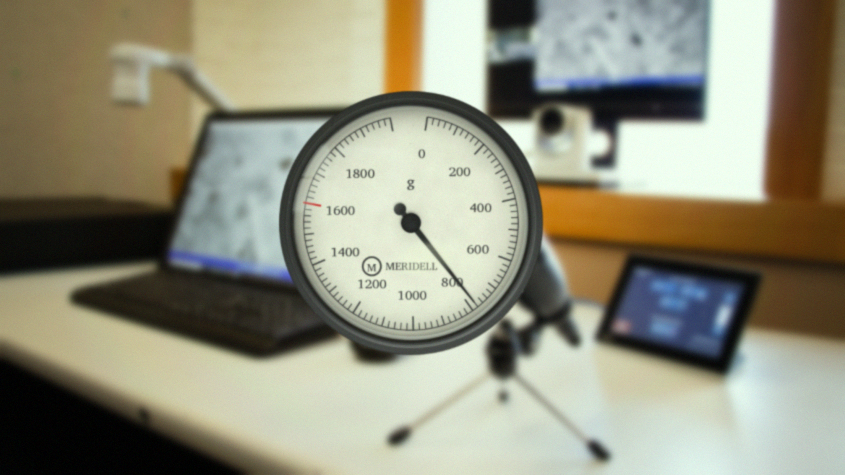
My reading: 780 g
